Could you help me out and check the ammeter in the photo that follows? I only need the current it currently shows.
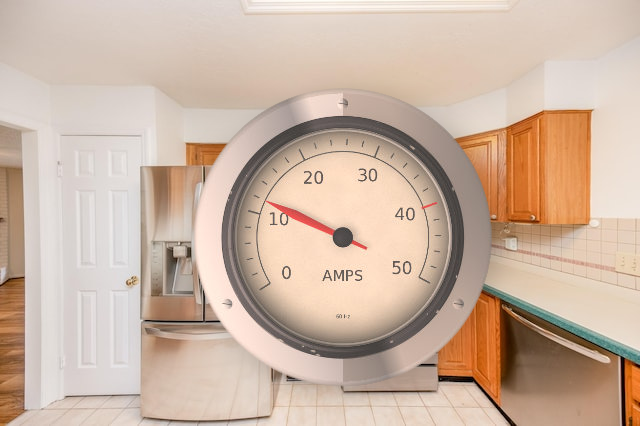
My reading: 12 A
